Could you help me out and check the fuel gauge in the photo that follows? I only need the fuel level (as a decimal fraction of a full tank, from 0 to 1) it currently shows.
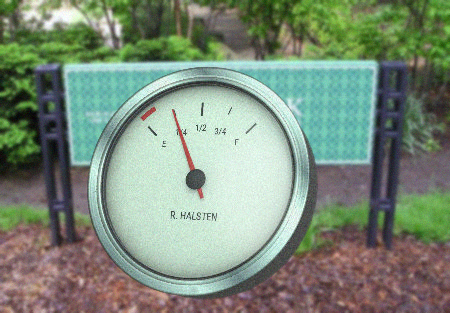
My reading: 0.25
